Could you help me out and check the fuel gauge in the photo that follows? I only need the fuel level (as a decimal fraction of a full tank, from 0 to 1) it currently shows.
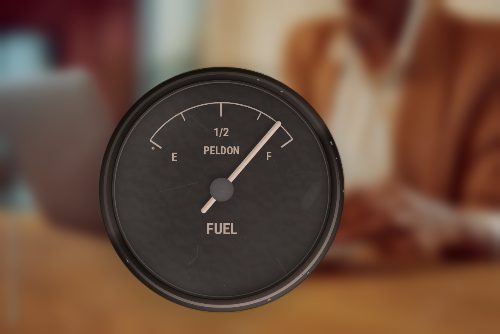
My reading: 0.875
